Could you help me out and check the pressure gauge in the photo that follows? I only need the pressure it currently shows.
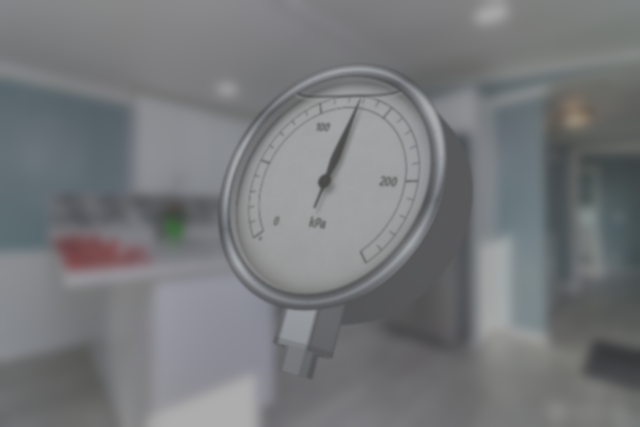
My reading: 130 kPa
